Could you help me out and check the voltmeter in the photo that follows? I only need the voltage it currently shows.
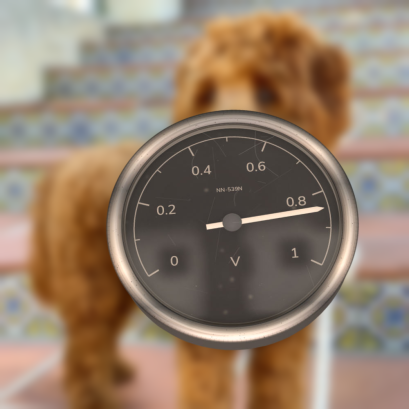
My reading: 0.85 V
